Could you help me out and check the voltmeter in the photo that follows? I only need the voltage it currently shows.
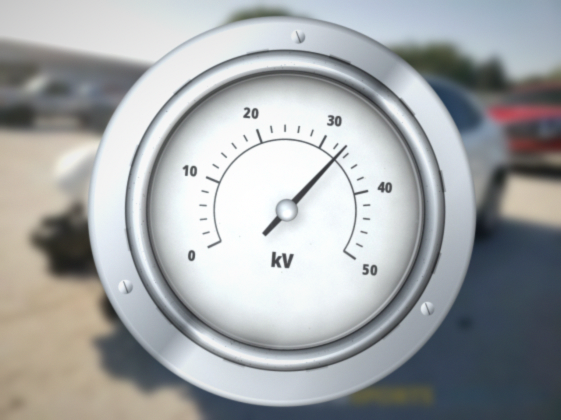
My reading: 33 kV
